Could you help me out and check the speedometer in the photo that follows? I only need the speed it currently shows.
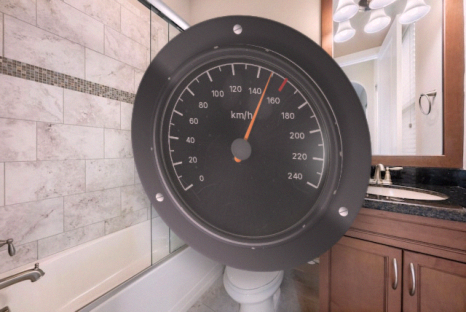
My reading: 150 km/h
